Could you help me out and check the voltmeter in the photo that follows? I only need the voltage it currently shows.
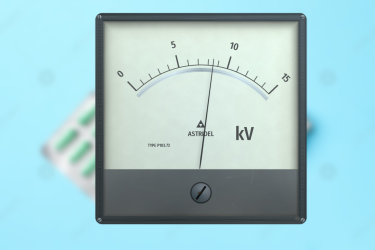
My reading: 8.5 kV
